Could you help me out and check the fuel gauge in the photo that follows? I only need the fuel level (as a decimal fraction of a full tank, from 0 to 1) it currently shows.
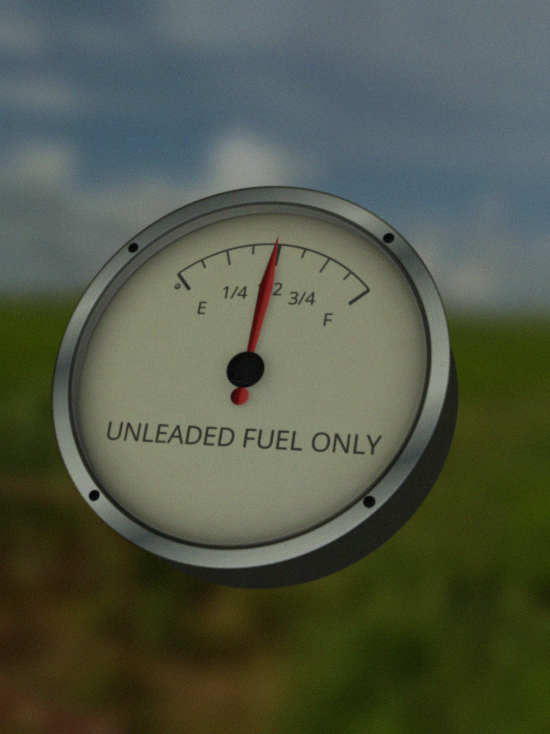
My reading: 0.5
